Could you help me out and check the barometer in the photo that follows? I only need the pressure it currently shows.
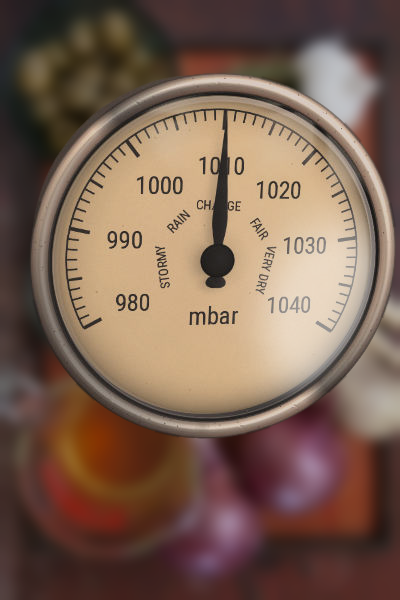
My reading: 1010 mbar
